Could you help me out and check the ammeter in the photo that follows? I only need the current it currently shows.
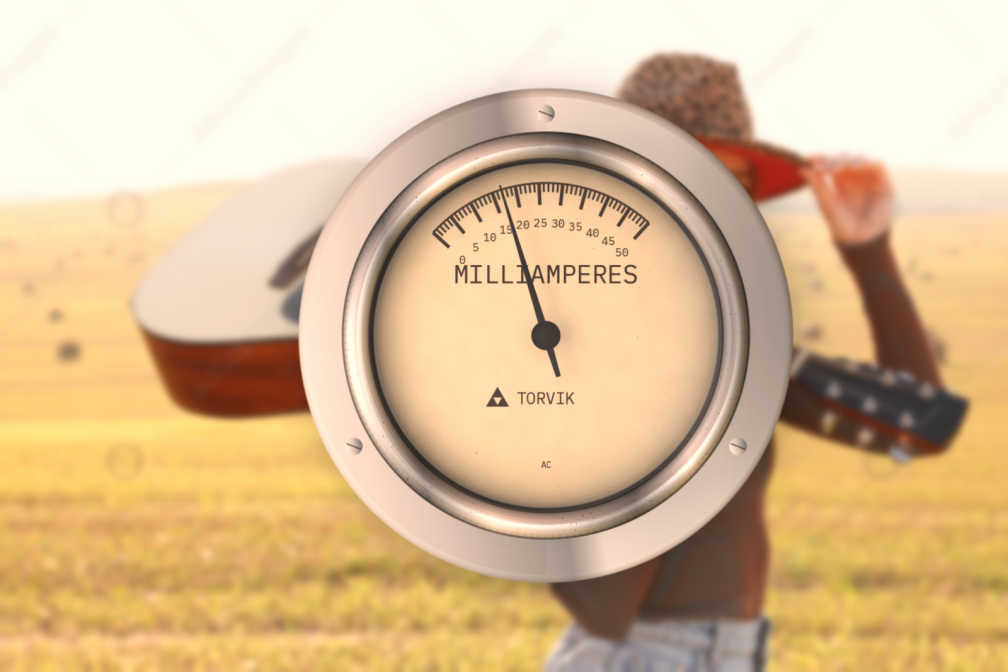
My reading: 17 mA
